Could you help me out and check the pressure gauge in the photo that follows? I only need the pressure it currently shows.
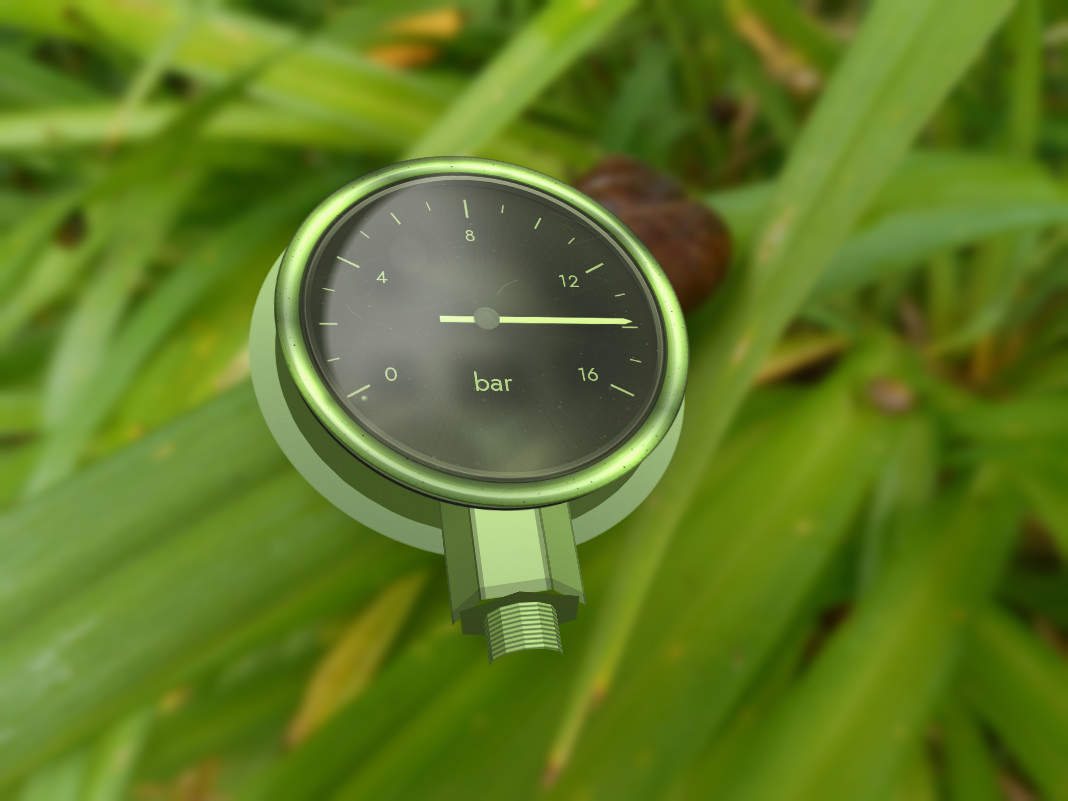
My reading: 14 bar
